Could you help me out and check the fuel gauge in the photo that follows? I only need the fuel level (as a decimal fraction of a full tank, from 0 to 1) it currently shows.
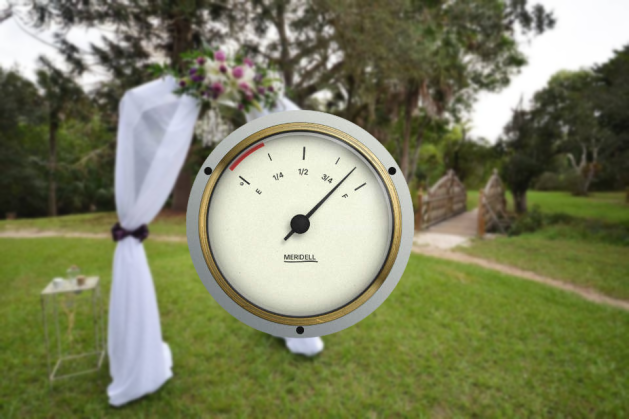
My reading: 0.875
